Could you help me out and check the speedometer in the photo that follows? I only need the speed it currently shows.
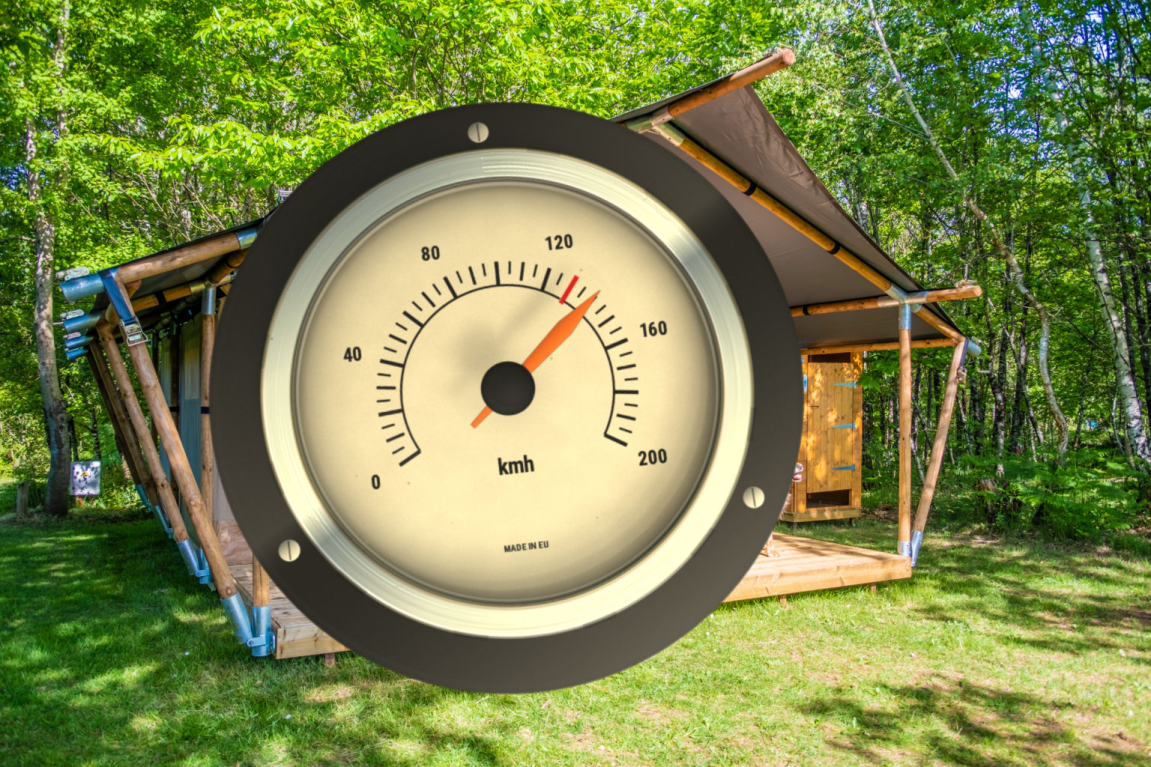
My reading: 140 km/h
